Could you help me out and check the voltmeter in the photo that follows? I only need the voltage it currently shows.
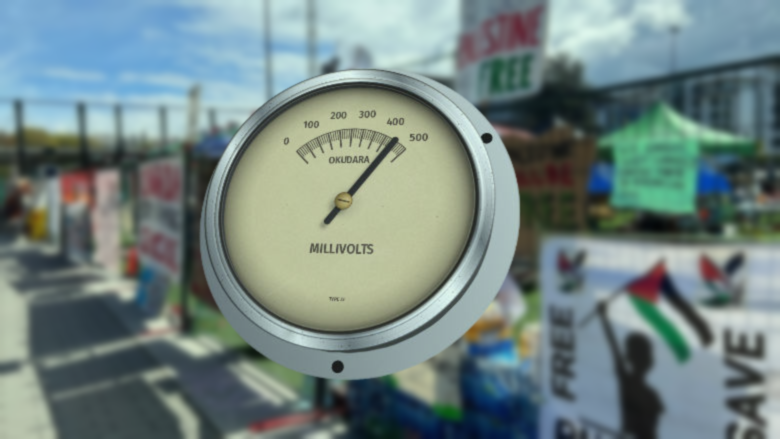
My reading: 450 mV
